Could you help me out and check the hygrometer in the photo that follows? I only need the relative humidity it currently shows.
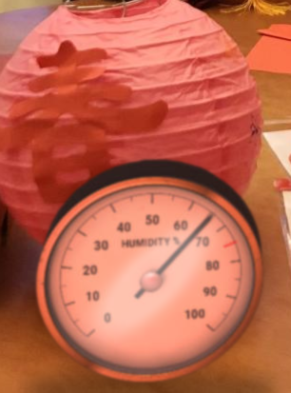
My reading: 65 %
